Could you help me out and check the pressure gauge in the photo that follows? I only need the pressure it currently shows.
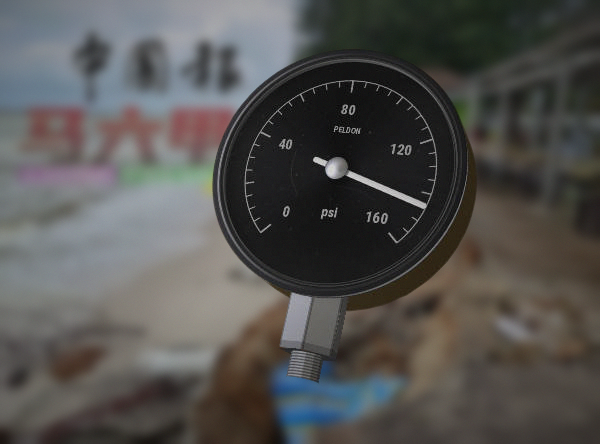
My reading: 145 psi
